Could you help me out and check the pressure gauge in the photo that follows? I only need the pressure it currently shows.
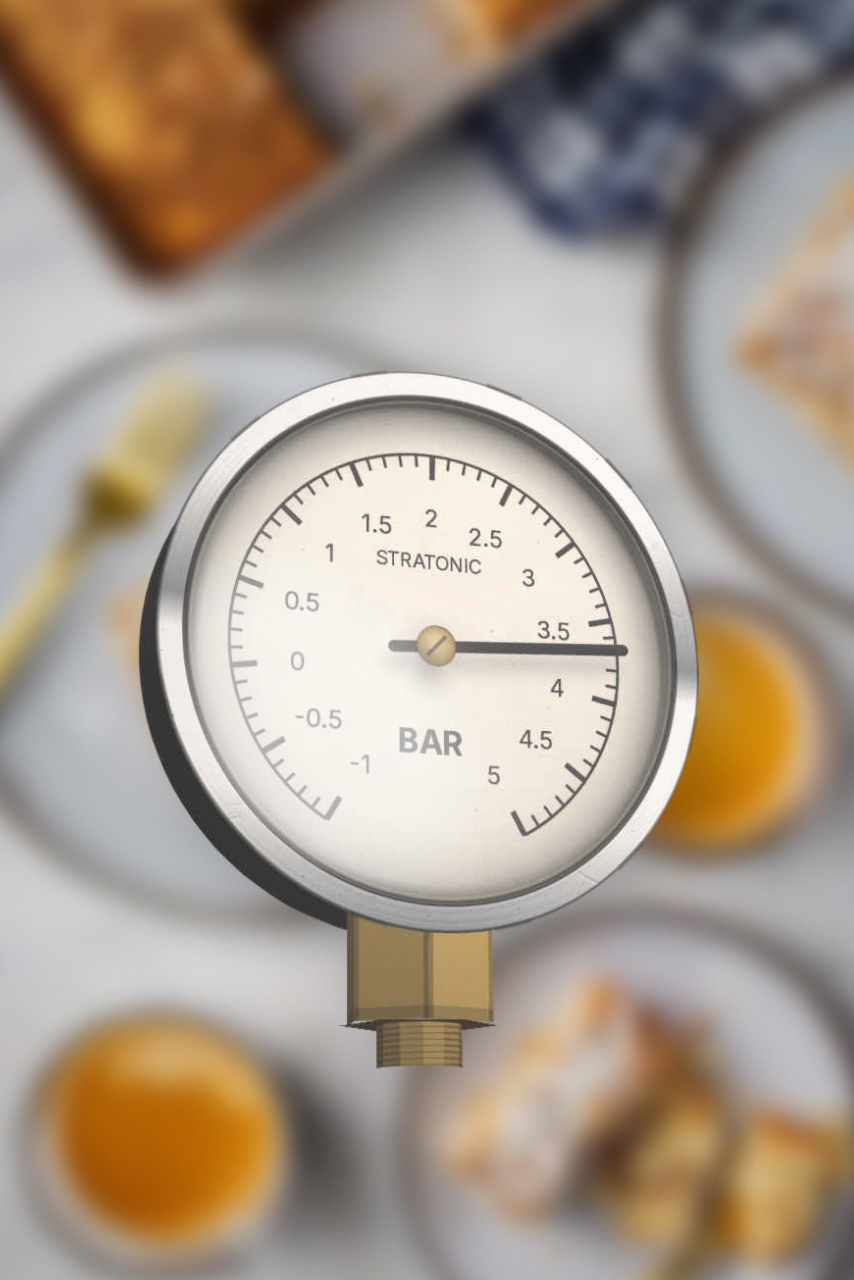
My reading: 3.7 bar
